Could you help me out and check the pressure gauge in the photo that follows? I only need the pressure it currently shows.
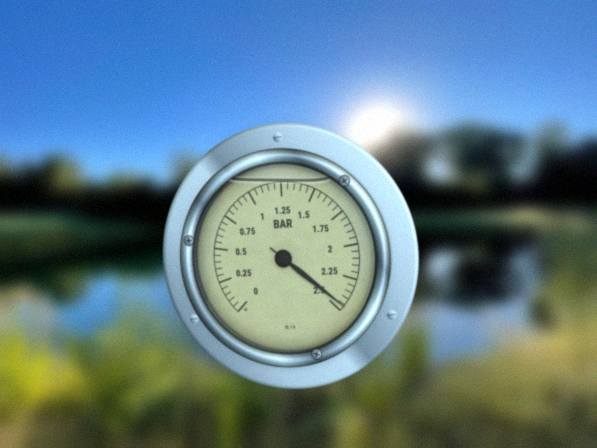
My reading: 2.45 bar
